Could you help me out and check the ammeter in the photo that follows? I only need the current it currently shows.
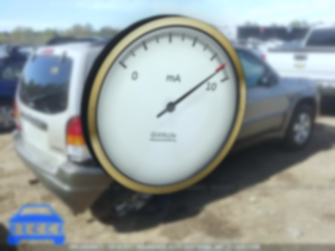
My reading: 9 mA
